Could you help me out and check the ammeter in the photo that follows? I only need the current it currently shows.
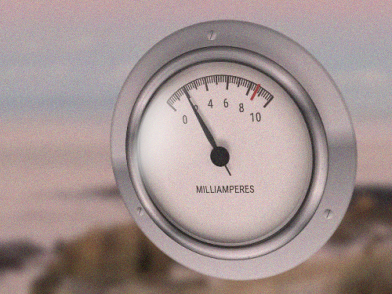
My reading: 2 mA
